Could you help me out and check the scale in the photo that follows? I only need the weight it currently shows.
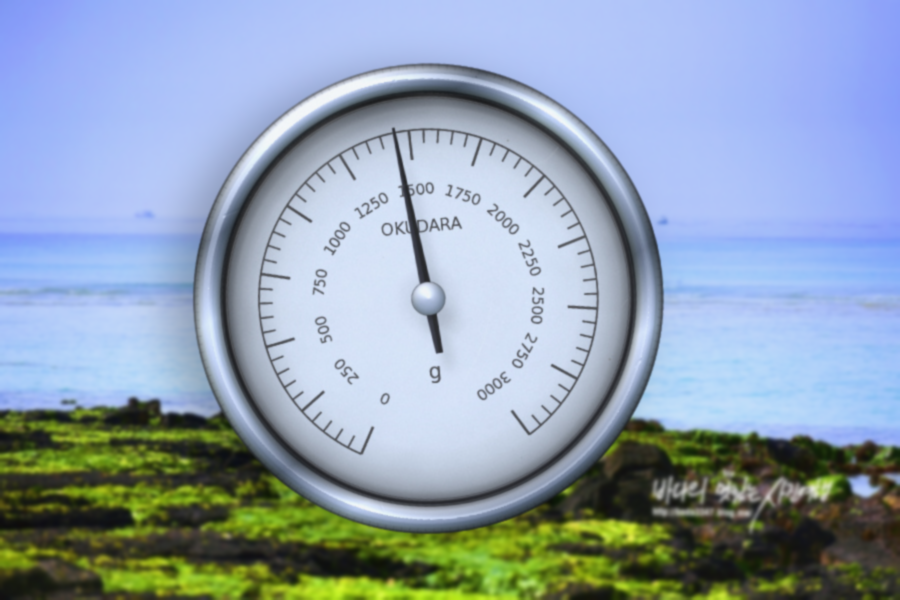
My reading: 1450 g
